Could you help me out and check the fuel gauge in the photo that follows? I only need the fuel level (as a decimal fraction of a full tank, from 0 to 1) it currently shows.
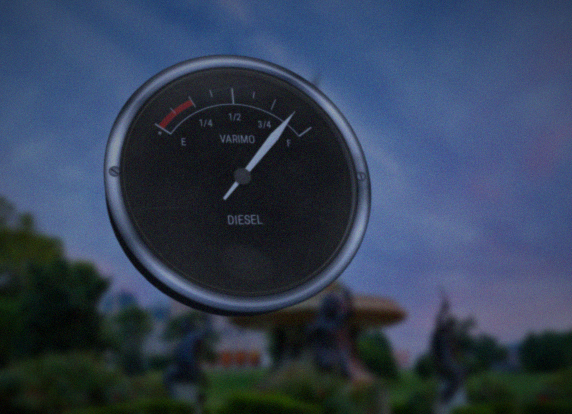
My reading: 0.875
